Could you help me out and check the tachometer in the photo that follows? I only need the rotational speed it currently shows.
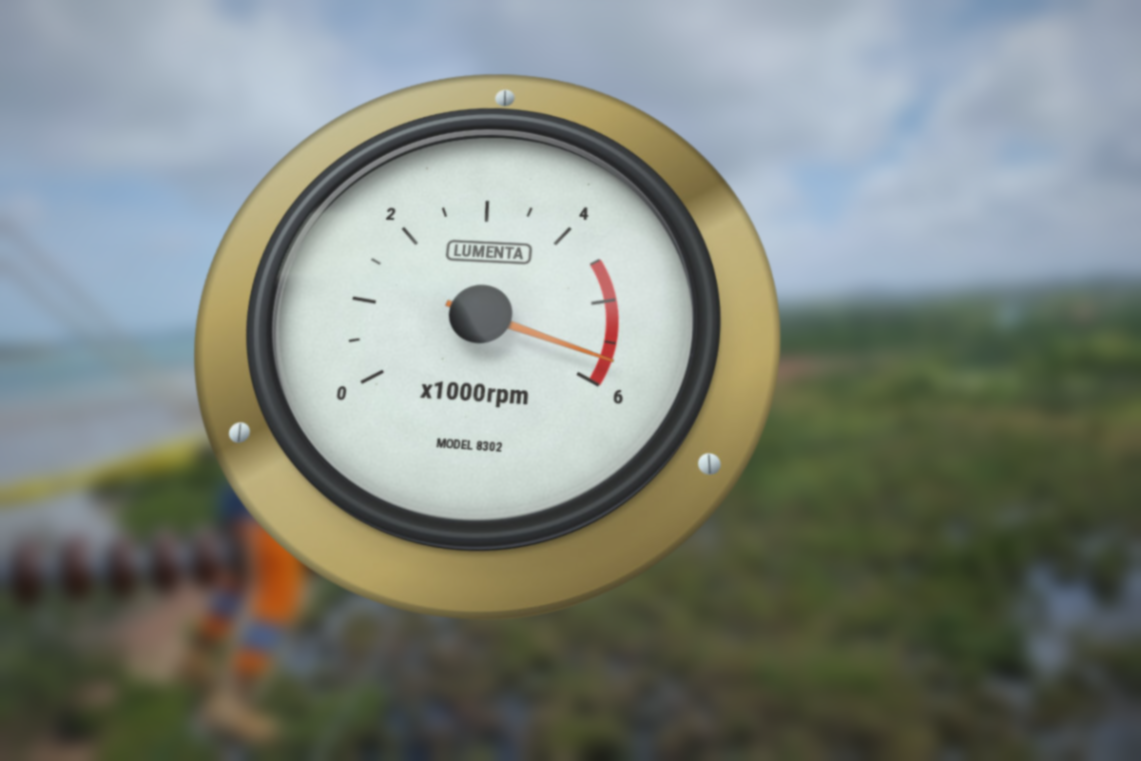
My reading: 5750 rpm
